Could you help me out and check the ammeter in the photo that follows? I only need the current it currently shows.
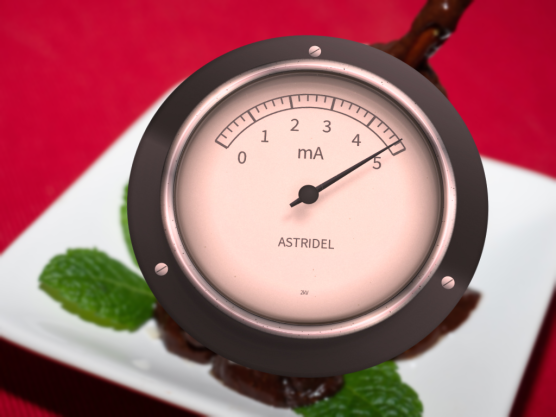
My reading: 4.8 mA
